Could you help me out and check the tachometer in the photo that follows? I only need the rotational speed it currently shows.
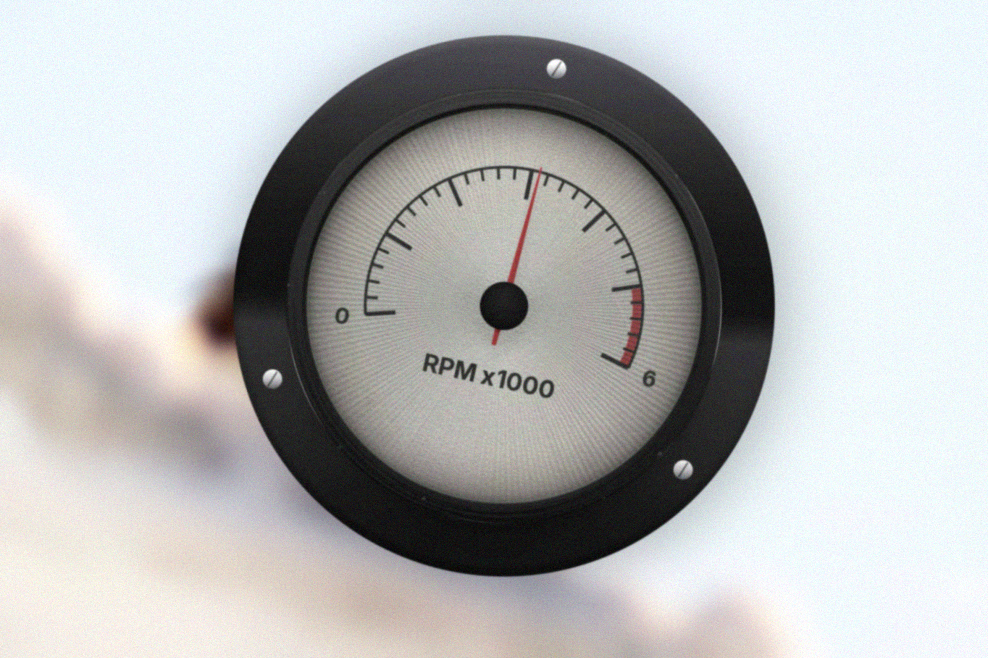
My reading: 3100 rpm
